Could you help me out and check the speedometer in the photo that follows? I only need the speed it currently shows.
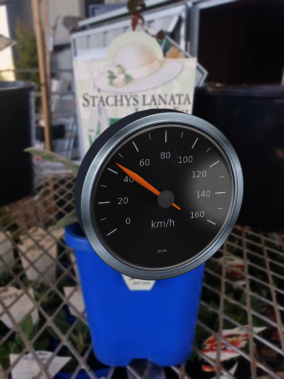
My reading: 45 km/h
